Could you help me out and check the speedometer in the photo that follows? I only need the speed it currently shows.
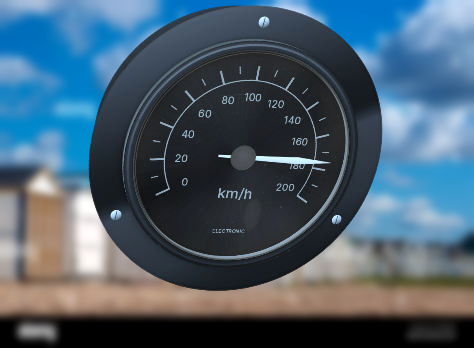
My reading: 175 km/h
